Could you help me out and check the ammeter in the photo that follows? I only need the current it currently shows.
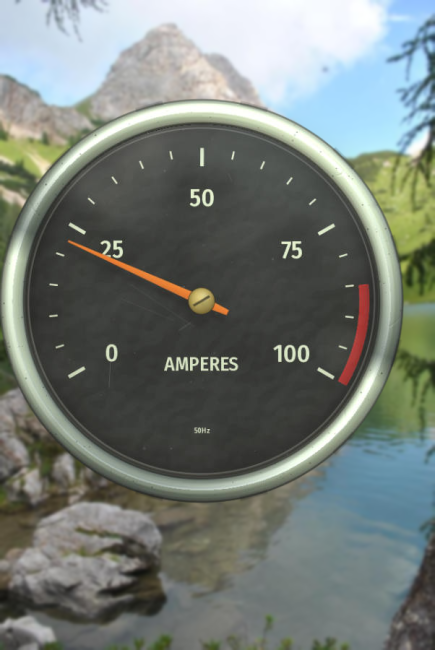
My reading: 22.5 A
